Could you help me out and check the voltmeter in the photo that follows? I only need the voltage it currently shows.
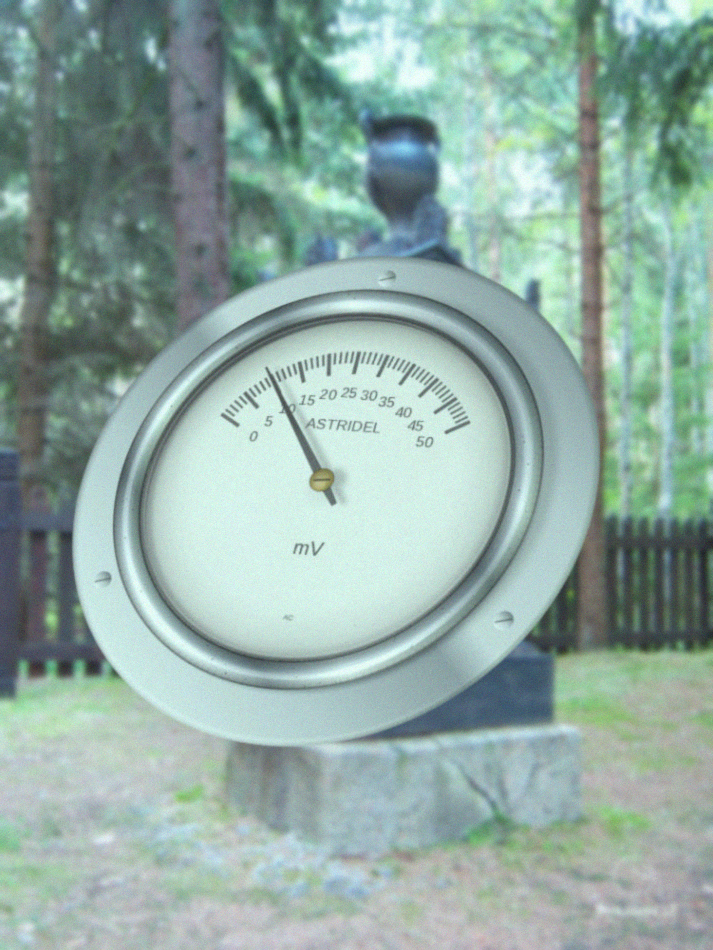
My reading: 10 mV
